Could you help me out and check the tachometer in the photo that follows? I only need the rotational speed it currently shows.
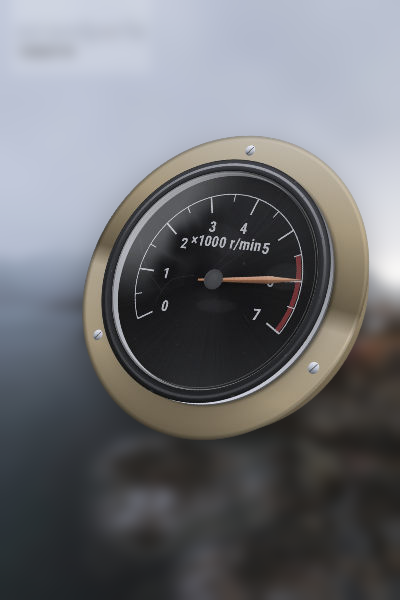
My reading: 6000 rpm
